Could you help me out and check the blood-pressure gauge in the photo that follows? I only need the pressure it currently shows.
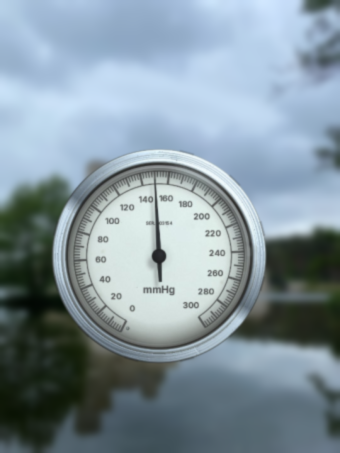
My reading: 150 mmHg
